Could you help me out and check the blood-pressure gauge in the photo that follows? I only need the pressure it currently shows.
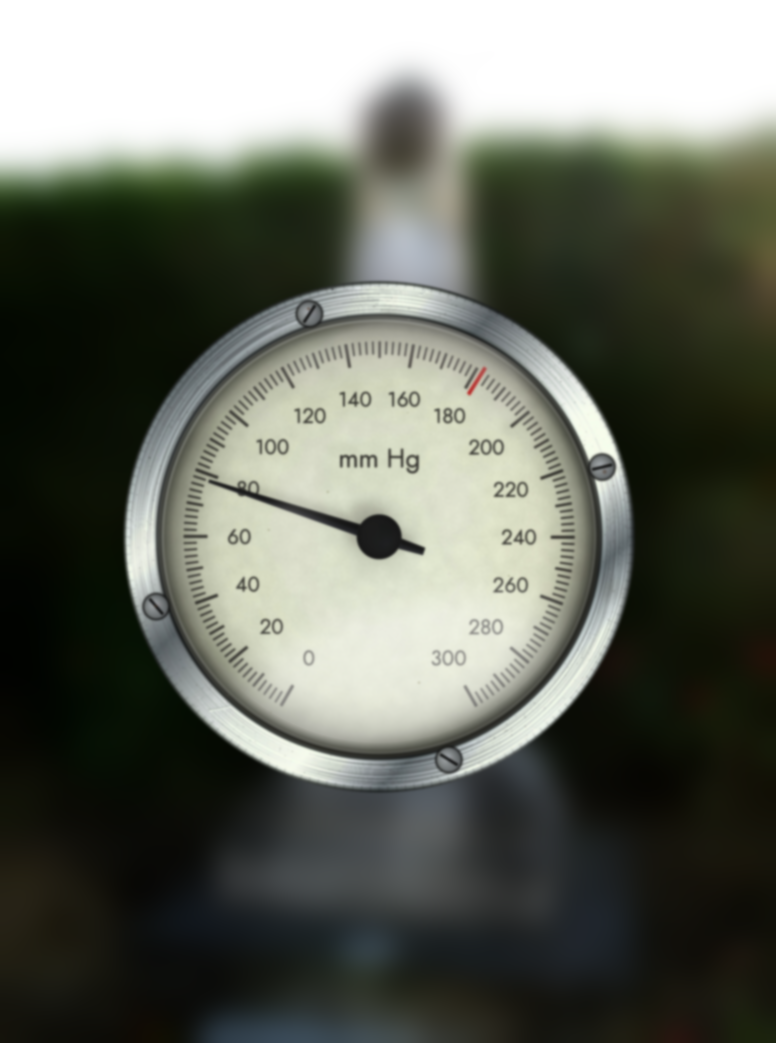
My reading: 78 mmHg
